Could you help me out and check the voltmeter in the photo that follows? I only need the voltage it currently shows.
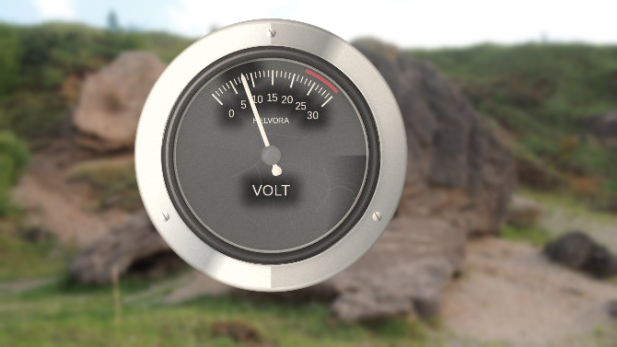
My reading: 8 V
